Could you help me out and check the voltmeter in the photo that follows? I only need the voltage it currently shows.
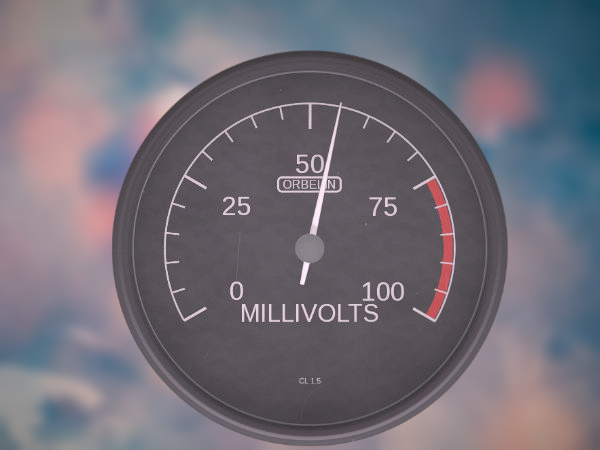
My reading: 55 mV
